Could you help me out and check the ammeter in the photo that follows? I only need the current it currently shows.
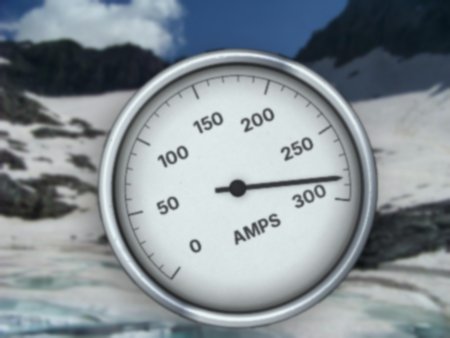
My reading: 285 A
